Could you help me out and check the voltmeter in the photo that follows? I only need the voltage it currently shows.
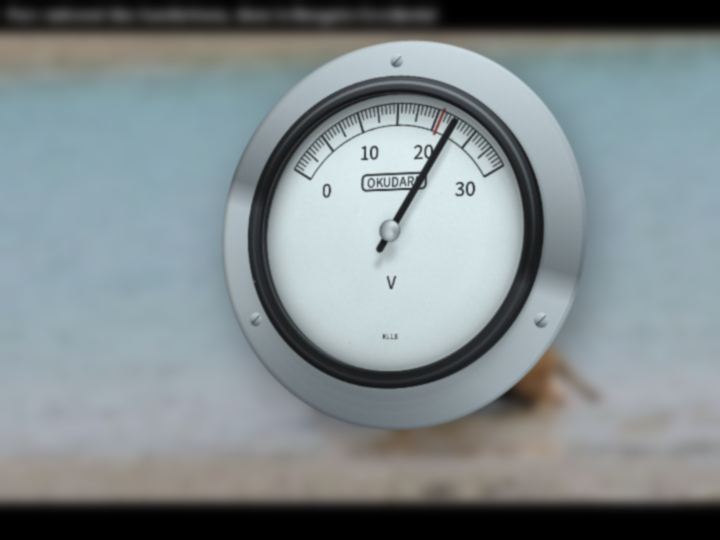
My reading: 22.5 V
